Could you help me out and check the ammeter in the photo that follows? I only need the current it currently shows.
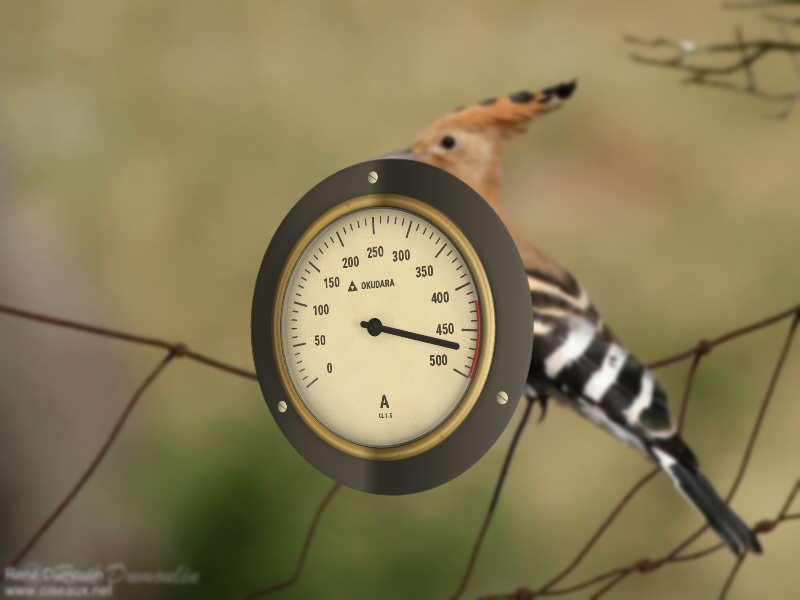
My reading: 470 A
